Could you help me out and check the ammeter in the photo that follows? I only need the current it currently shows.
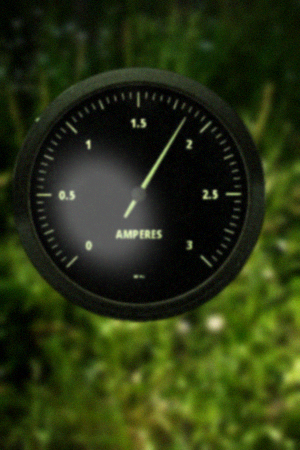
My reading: 1.85 A
